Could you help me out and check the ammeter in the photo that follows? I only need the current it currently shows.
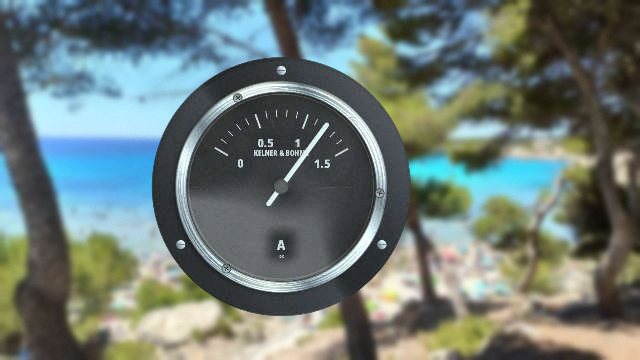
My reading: 1.2 A
